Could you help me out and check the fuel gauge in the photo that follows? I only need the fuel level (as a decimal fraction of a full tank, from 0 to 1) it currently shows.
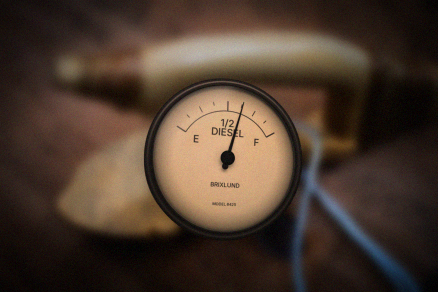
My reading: 0.625
